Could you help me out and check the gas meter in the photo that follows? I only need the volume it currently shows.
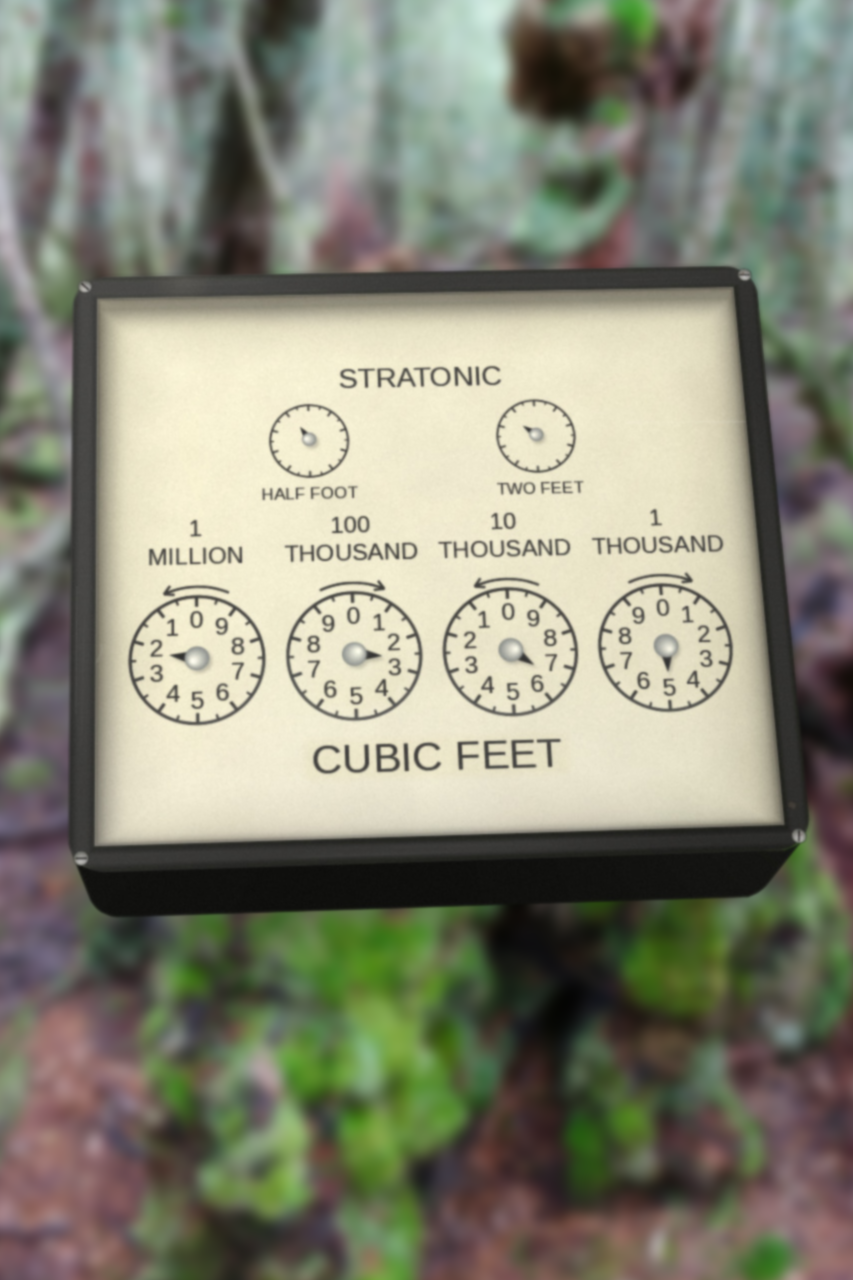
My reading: 226500 ft³
